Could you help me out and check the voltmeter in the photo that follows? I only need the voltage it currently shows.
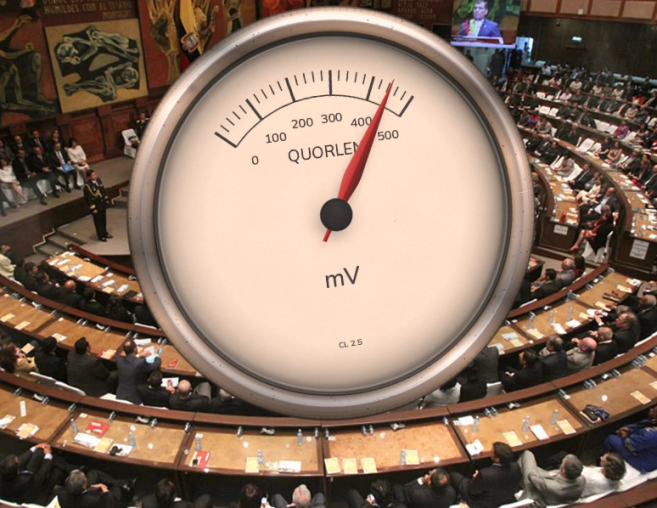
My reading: 440 mV
